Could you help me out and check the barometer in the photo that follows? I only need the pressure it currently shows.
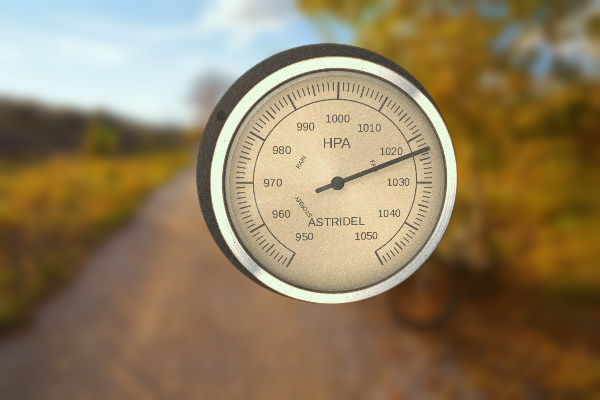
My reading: 1023 hPa
